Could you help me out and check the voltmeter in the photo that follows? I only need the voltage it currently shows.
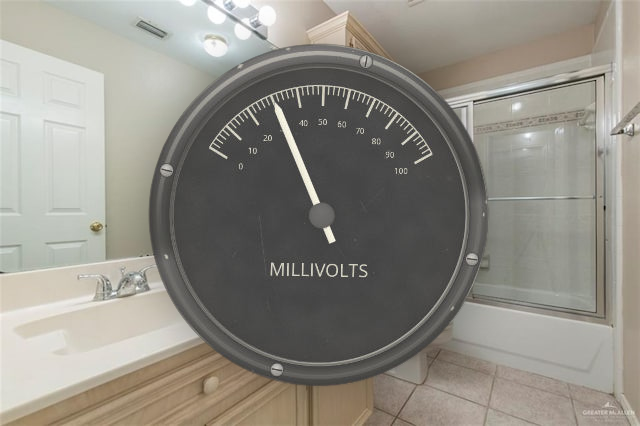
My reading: 30 mV
